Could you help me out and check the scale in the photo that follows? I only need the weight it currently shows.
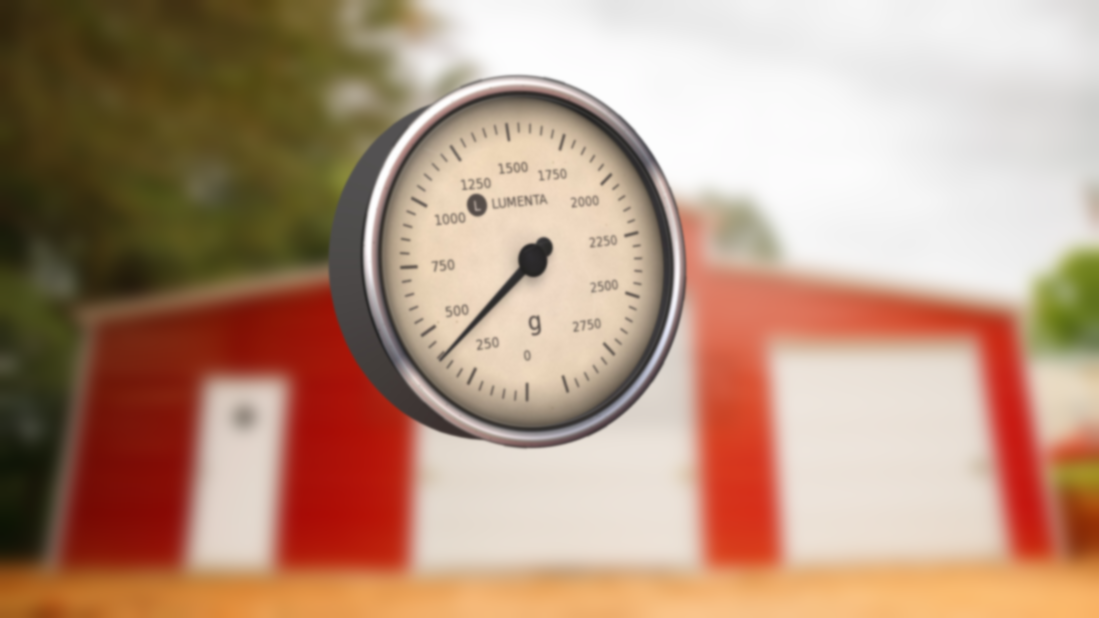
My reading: 400 g
